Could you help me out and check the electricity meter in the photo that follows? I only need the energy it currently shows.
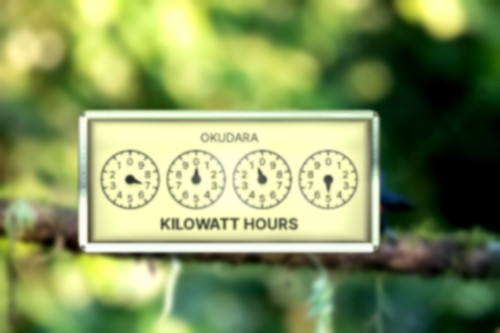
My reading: 7005 kWh
